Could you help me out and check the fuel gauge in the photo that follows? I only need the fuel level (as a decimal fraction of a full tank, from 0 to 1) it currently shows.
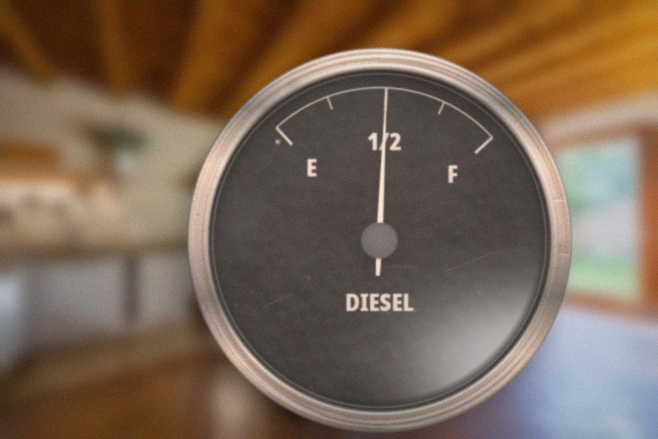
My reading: 0.5
